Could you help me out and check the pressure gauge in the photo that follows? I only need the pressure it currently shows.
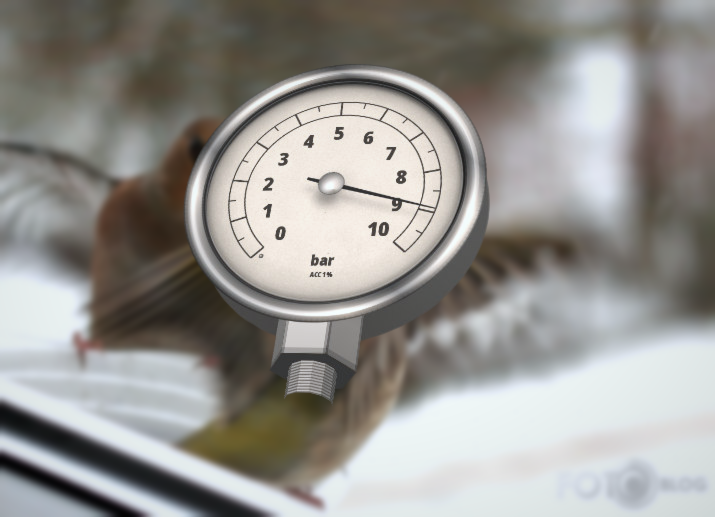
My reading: 9 bar
